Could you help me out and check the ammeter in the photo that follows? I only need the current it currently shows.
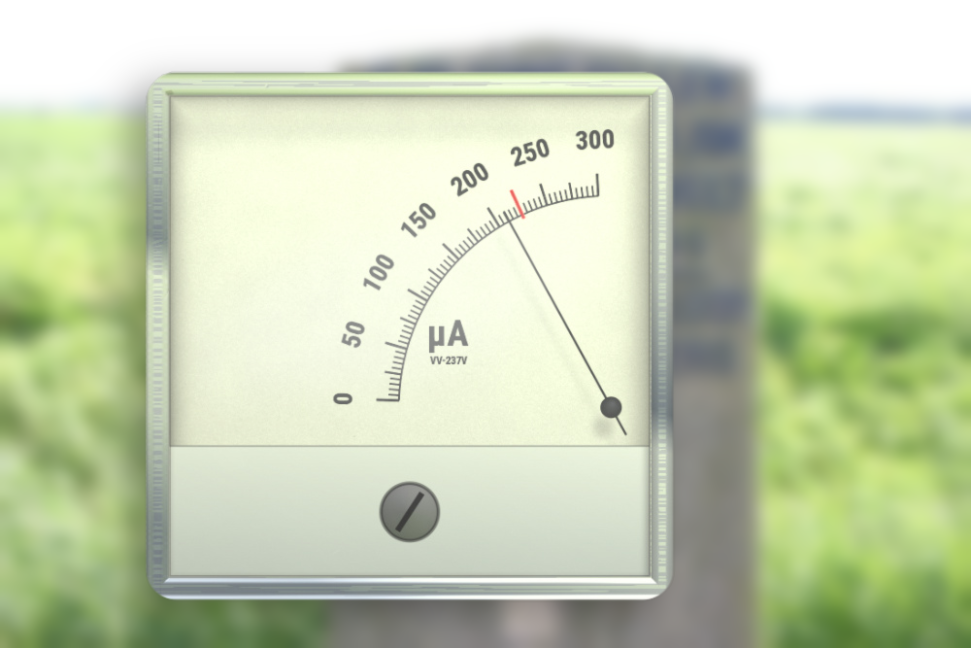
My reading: 210 µA
